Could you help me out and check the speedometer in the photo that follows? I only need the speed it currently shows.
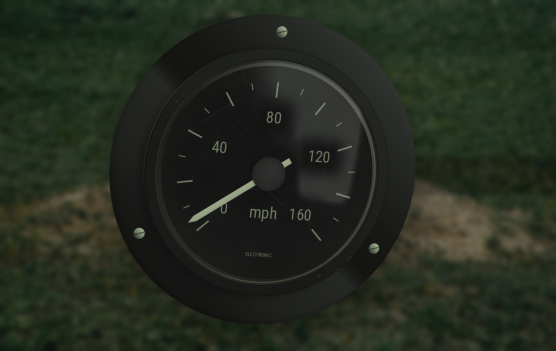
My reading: 5 mph
